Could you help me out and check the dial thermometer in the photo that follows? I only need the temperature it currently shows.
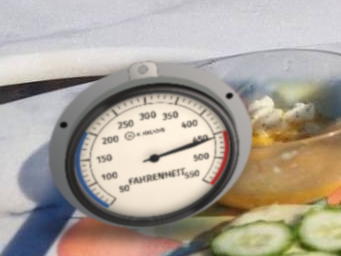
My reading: 450 °F
